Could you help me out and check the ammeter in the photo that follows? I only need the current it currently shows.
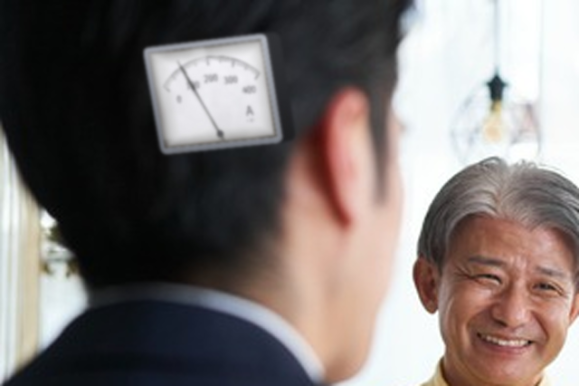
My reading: 100 A
